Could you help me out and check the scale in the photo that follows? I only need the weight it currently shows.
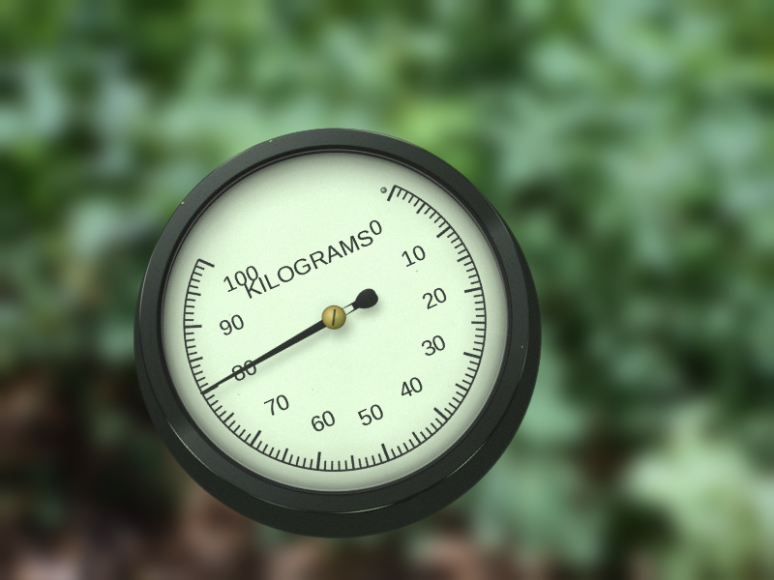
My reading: 80 kg
